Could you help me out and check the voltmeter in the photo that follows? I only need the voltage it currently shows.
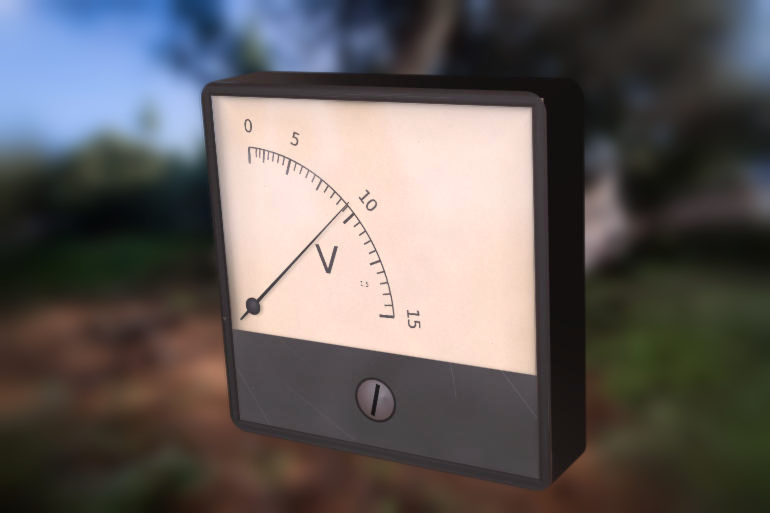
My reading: 9.5 V
